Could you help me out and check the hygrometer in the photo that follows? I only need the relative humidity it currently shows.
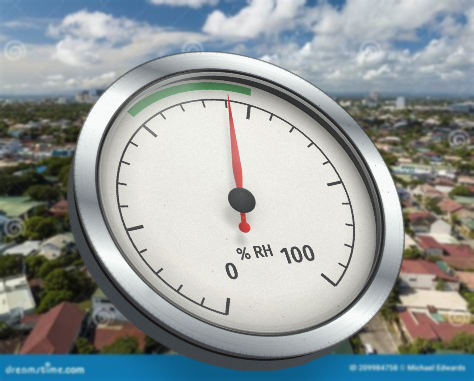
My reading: 56 %
